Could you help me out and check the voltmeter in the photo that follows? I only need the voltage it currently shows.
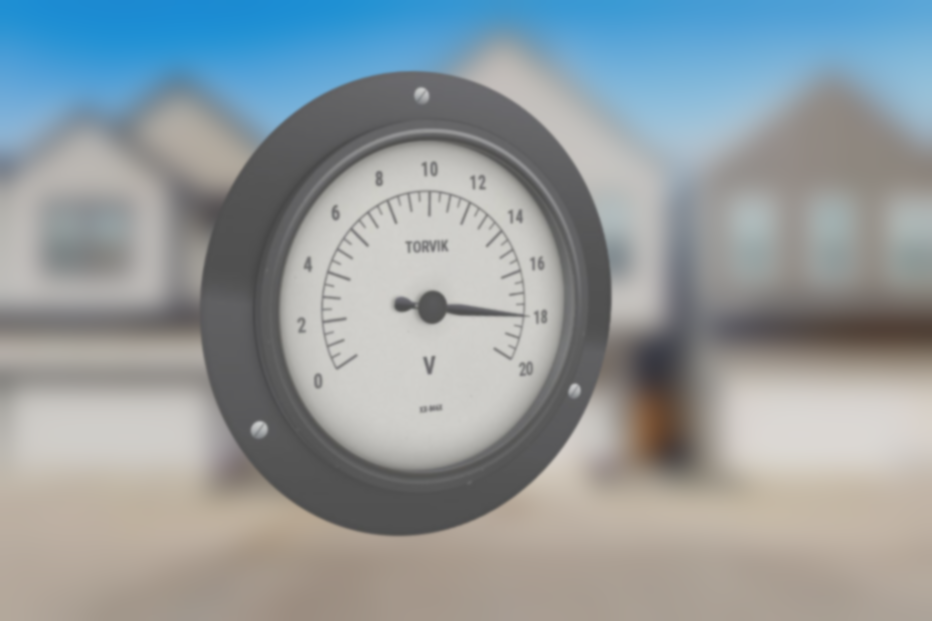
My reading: 18 V
